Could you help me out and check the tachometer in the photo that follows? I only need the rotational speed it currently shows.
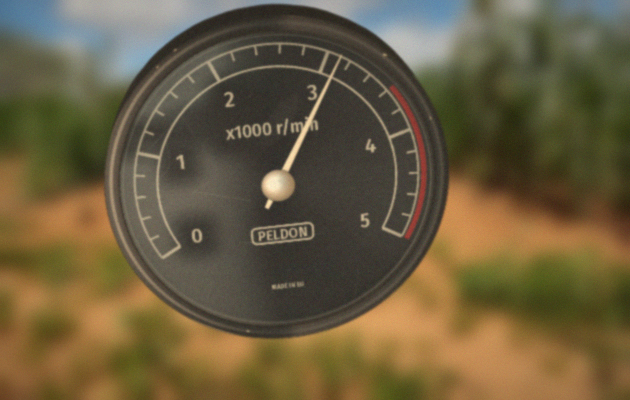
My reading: 3100 rpm
